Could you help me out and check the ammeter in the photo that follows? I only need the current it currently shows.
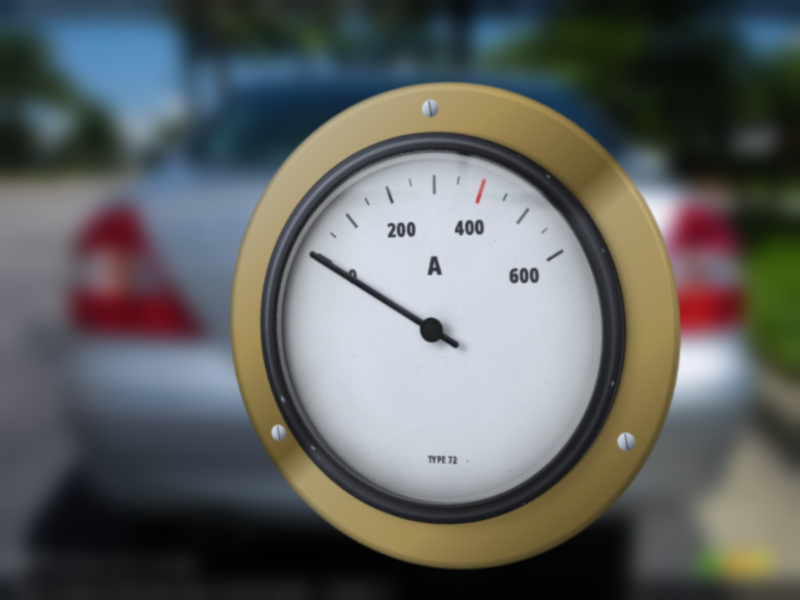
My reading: 0 A
